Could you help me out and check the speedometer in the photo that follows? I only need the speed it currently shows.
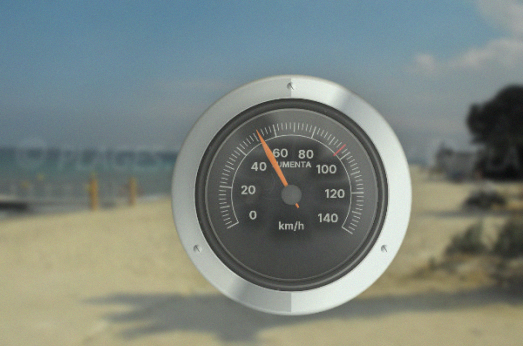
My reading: 52 km/h
